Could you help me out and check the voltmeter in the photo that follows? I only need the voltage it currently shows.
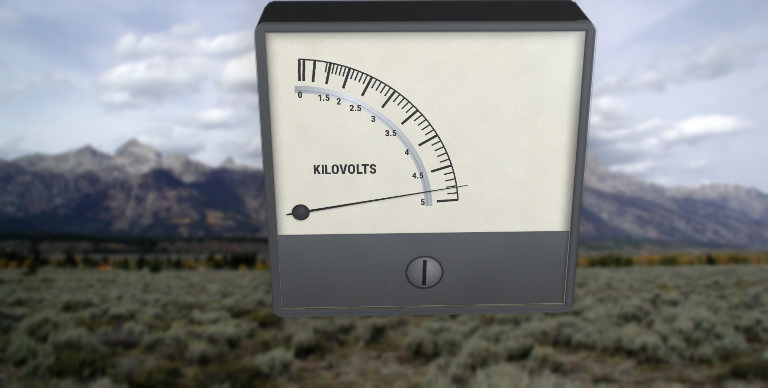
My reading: 4.8 kV
